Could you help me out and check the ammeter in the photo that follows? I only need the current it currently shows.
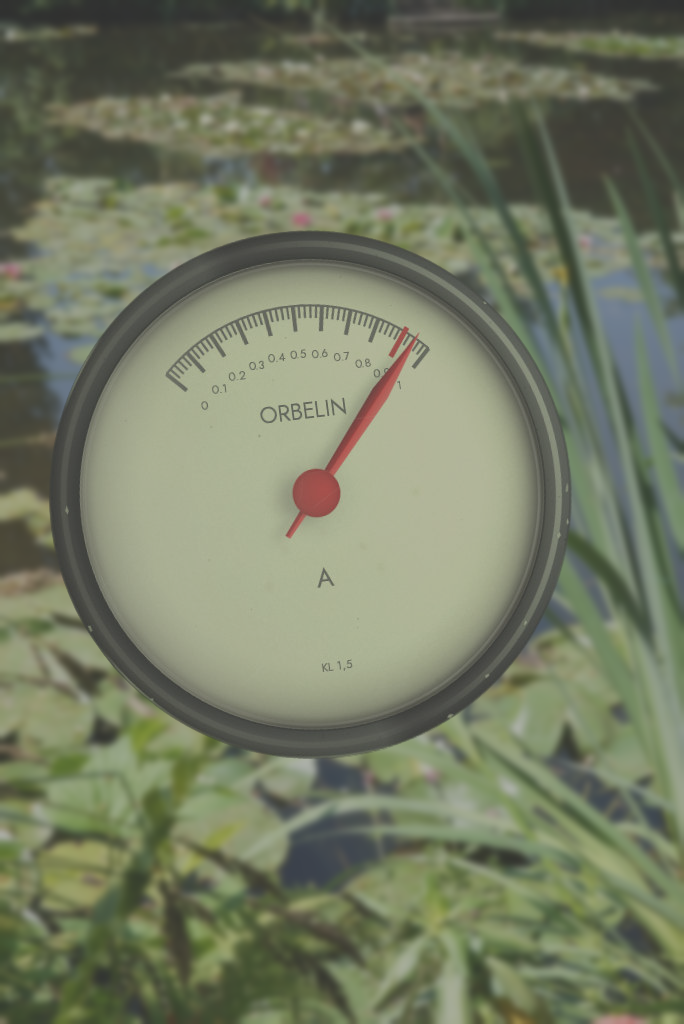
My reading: 0.94 A
